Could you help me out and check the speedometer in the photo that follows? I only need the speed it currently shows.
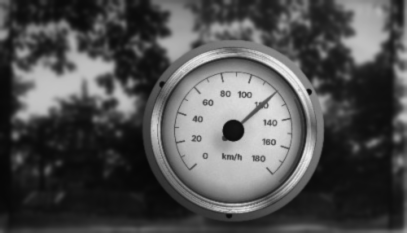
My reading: 120 km/h
